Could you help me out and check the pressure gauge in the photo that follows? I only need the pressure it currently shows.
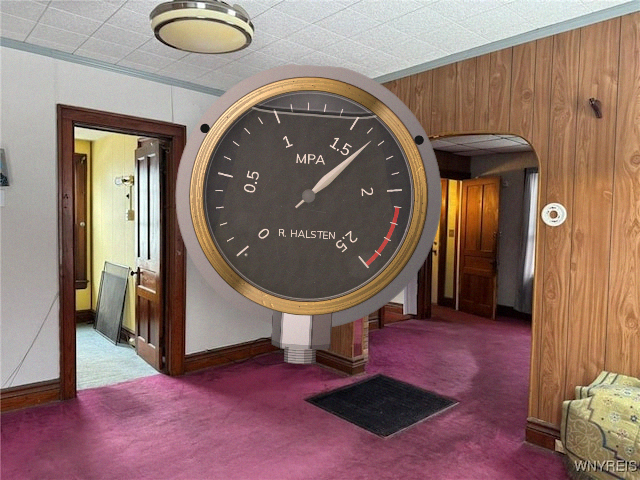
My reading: 1.65 MPa
